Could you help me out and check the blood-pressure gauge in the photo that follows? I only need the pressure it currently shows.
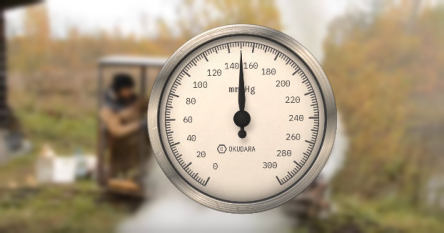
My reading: 150 mmHg
